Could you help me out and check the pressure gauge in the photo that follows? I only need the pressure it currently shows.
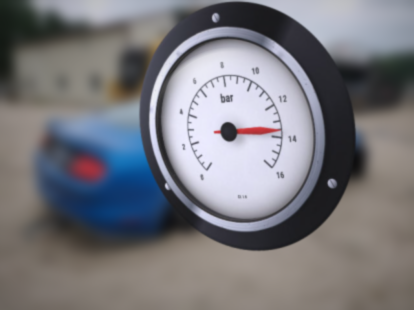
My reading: 13.5 bar
